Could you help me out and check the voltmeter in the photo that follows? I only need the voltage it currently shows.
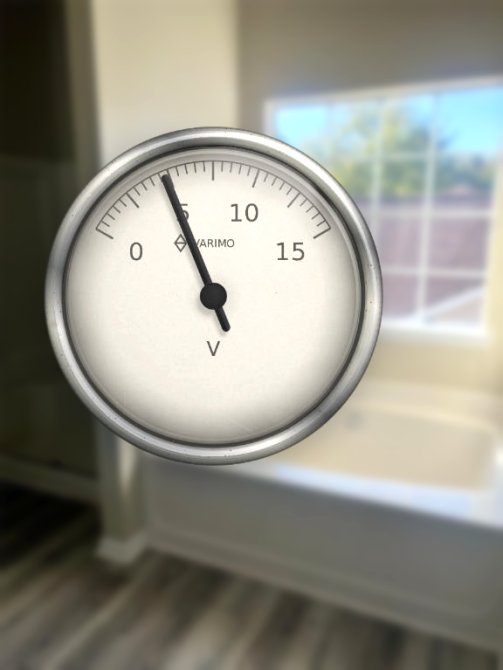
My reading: 4.75 V
